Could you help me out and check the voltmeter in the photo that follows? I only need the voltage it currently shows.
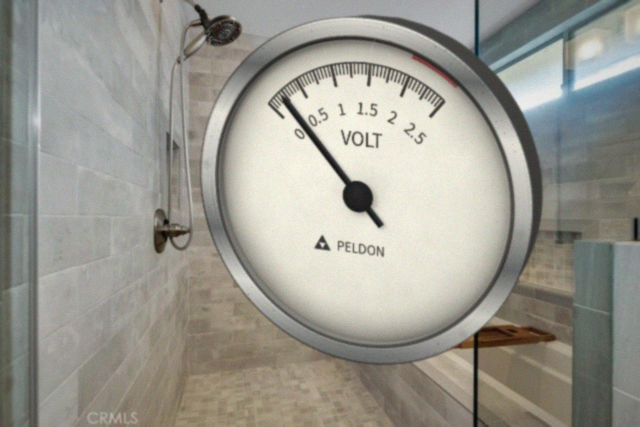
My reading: 0.25 V
